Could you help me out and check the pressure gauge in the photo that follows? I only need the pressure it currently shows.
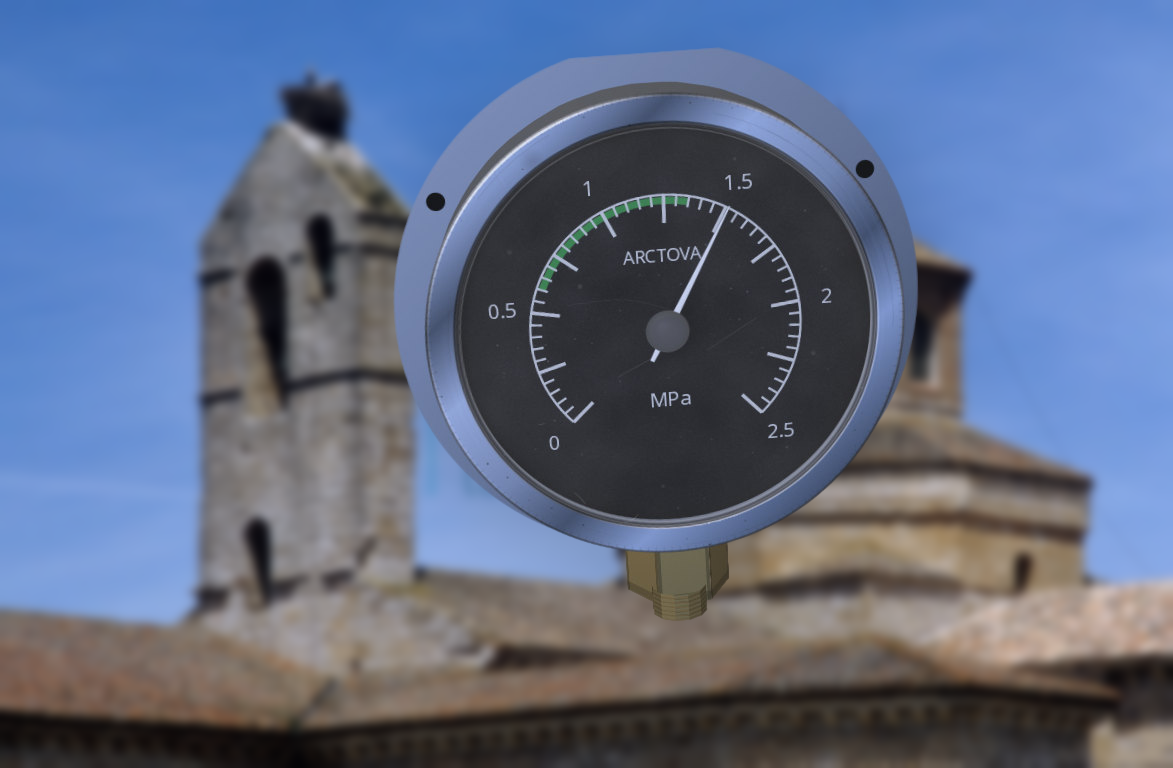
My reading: 1.5 MPa
